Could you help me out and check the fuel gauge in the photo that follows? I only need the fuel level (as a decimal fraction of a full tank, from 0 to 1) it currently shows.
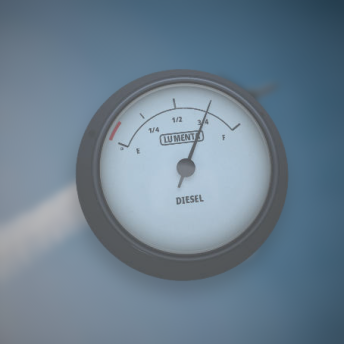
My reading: 0.75
